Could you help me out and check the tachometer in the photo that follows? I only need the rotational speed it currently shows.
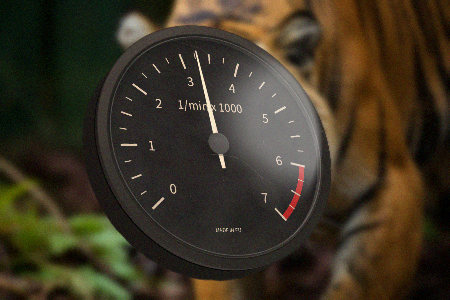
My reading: 3250 rpm
